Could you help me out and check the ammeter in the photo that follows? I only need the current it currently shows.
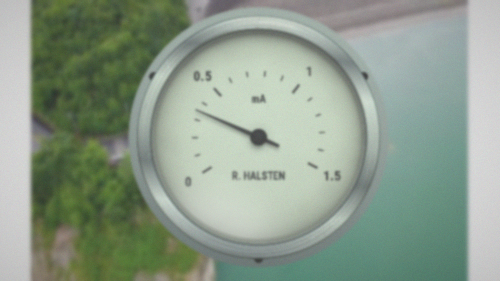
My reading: 0.35 mA
